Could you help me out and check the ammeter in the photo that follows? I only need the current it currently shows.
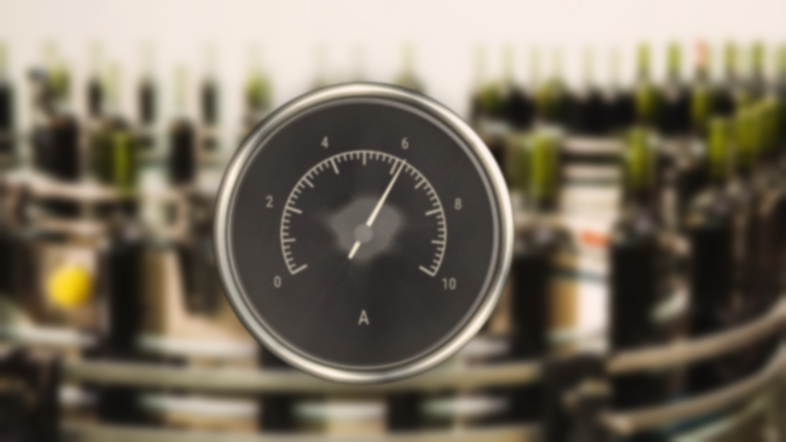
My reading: 6.2 A
